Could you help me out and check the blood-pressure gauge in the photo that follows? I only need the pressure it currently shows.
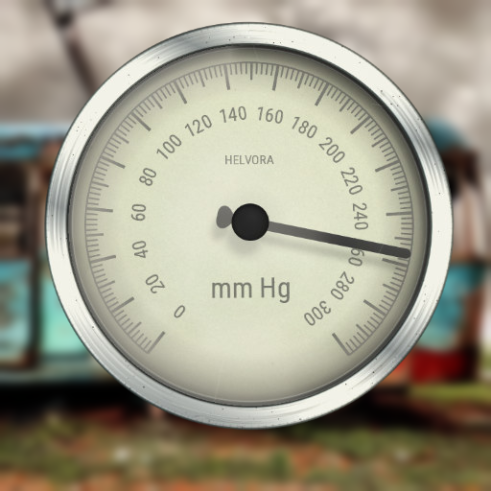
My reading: 256 mmHg
